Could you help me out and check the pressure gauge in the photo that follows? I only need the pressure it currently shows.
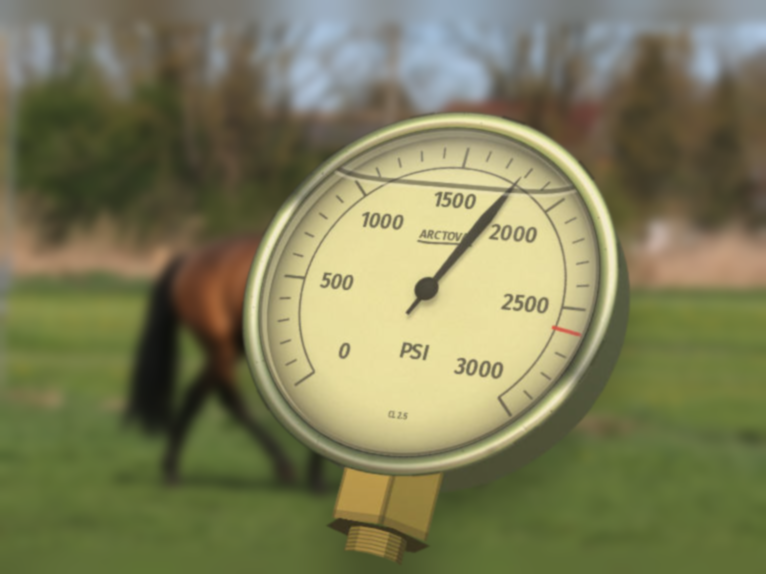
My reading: 1800 psi
